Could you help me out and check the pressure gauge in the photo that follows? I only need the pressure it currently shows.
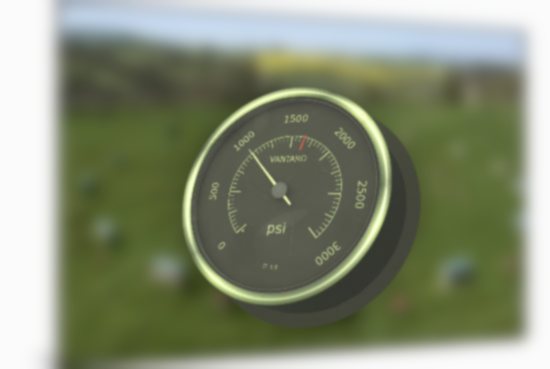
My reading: 1000 psi
